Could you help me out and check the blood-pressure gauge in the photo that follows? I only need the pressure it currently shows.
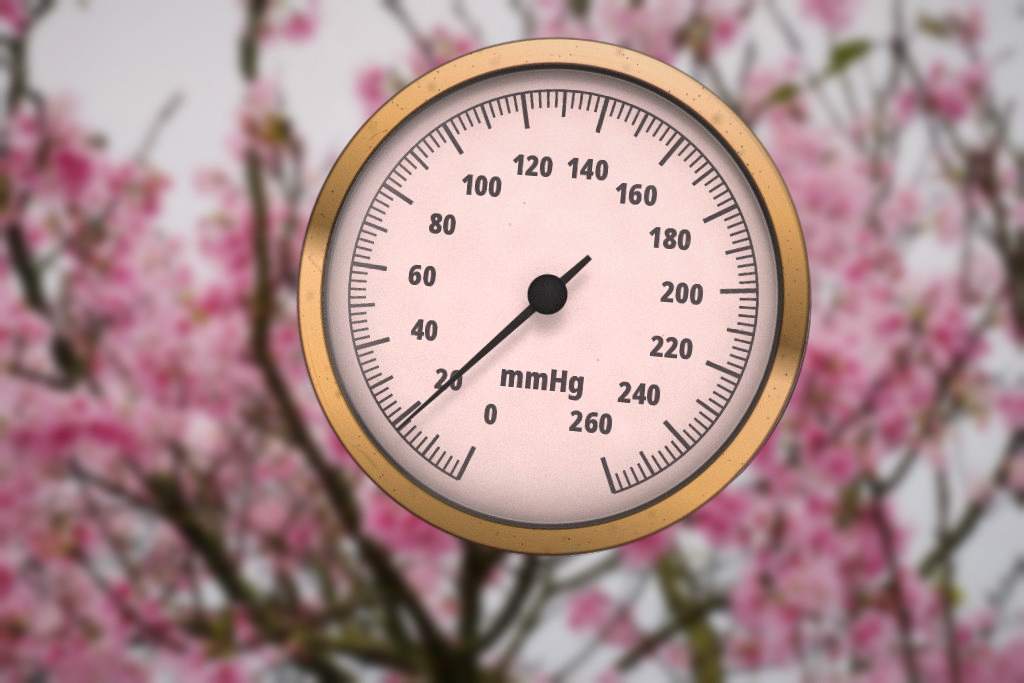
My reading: 18 mmHg
